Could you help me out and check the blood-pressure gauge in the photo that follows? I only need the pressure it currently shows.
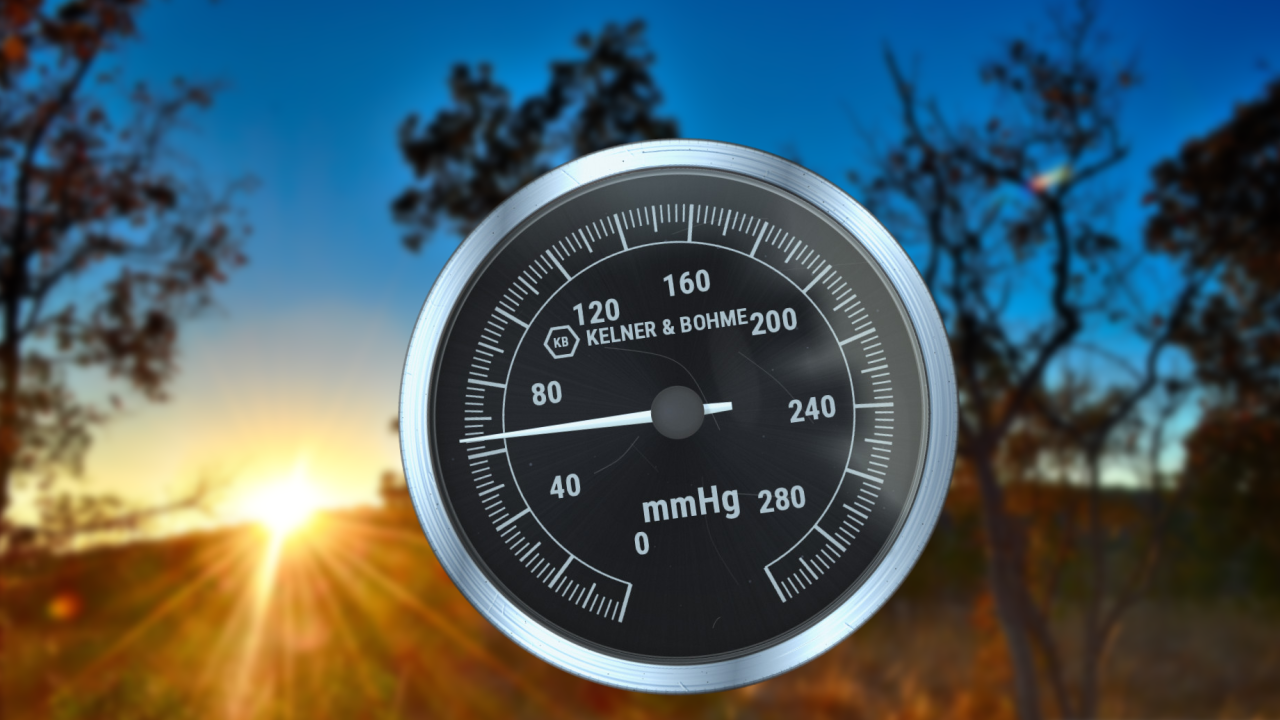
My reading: 64 mmHg
